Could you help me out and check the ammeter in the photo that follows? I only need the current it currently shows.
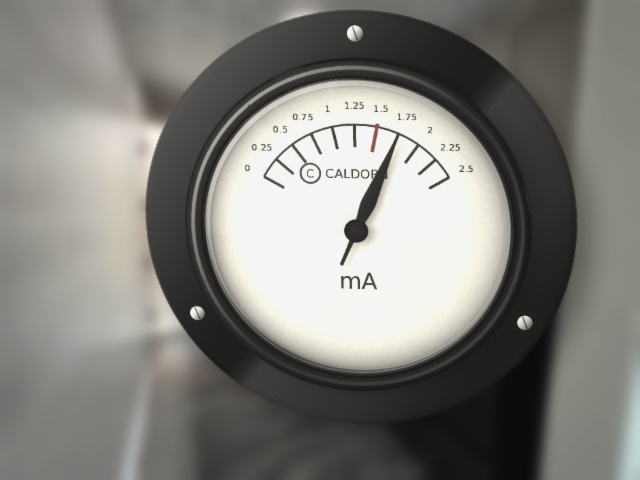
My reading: 1.75 mA
